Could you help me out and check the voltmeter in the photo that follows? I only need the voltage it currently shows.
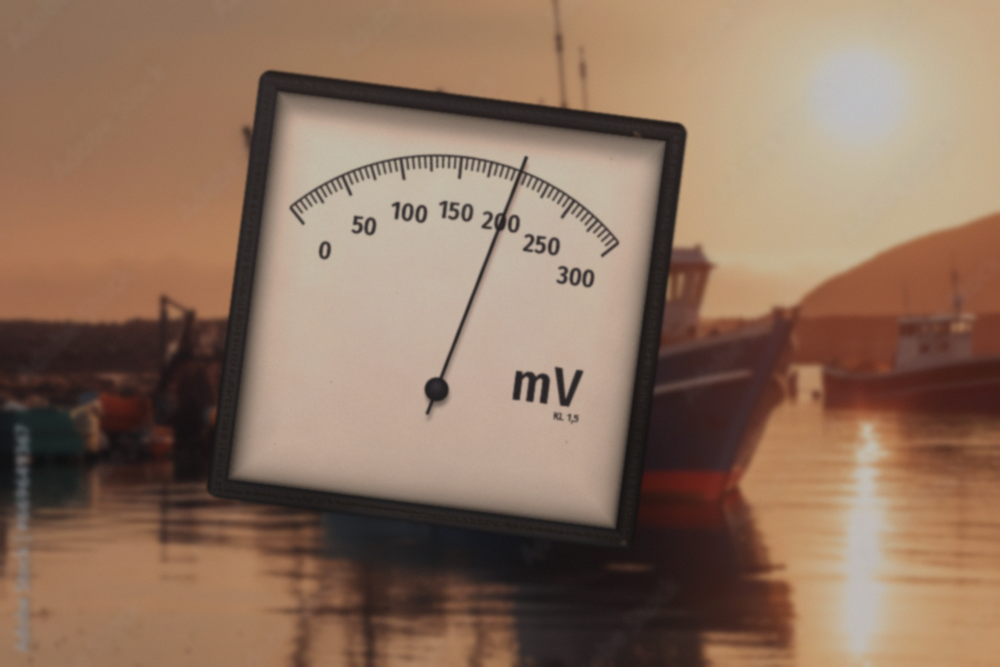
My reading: 200 mV
